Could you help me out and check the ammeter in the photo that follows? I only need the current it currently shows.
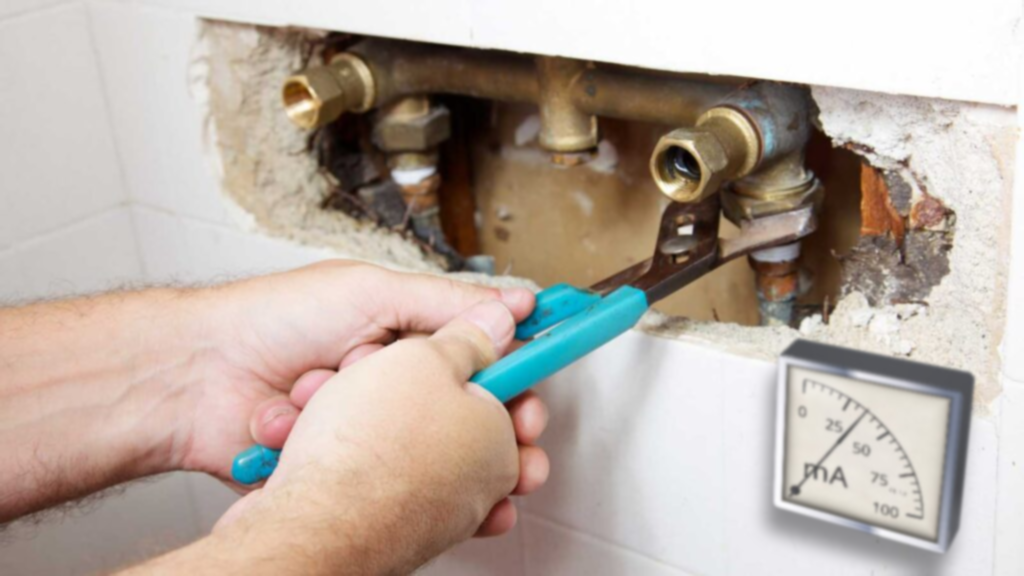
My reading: 35 mA
